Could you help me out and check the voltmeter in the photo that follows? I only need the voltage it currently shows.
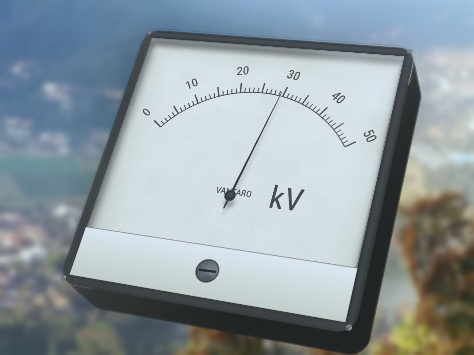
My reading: 30 kV
